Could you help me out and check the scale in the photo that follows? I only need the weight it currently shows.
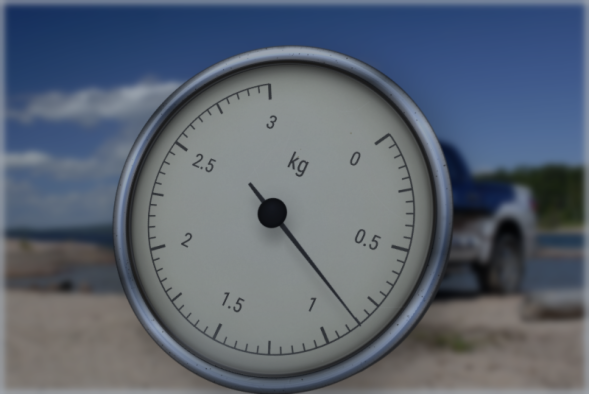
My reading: 0.85 kg
